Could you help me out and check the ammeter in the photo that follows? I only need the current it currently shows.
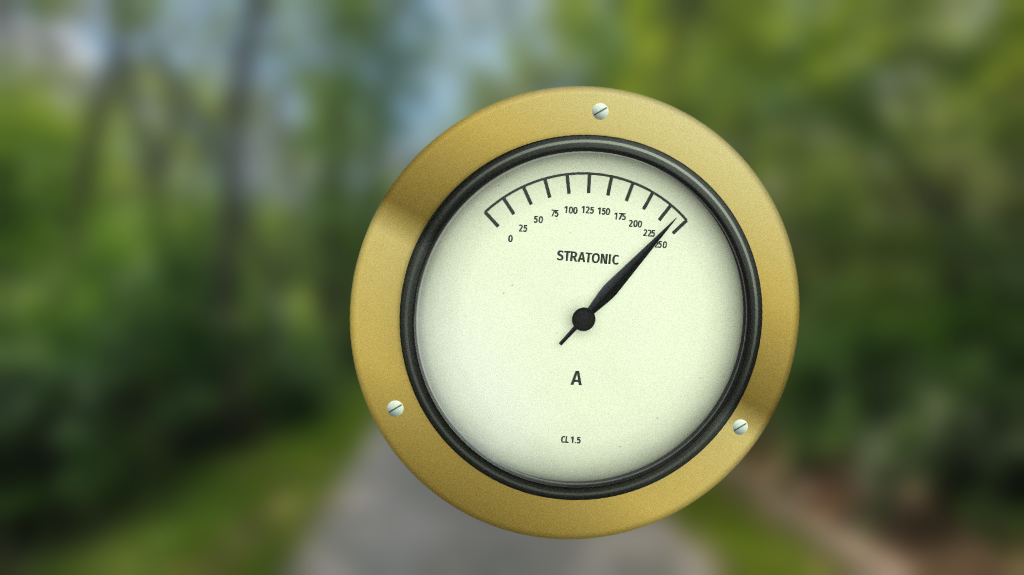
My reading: 237.5 A
